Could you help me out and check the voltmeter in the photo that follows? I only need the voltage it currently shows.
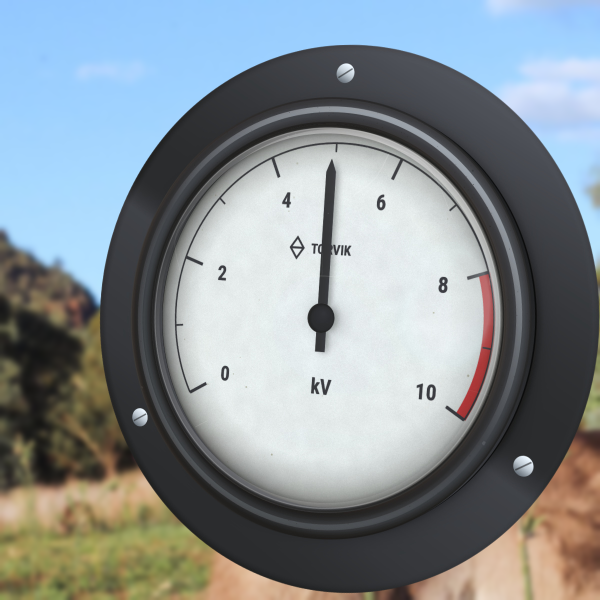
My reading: 5 kV
